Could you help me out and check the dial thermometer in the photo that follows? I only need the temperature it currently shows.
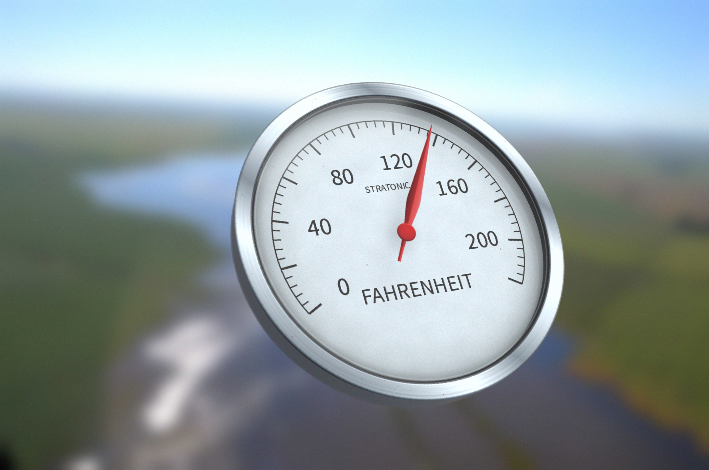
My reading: 136 °F
